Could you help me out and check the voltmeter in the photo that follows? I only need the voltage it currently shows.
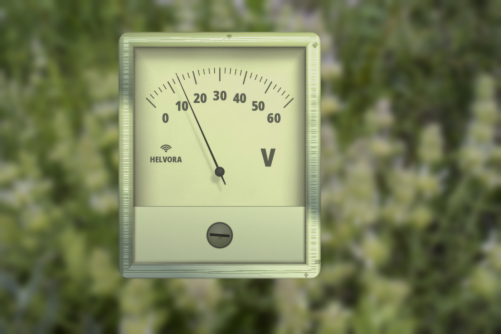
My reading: 14 V
